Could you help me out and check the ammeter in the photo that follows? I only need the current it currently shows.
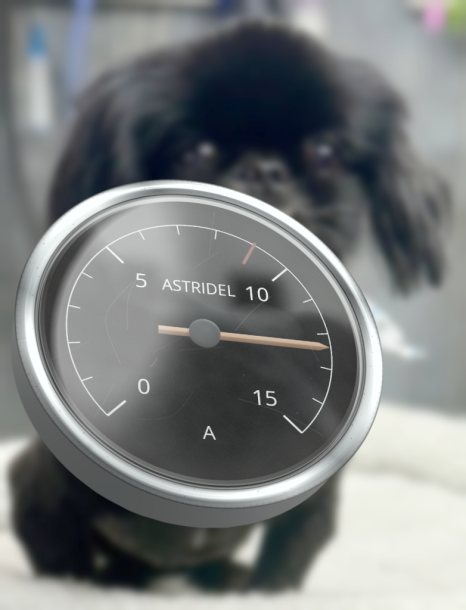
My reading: 12.5 A
